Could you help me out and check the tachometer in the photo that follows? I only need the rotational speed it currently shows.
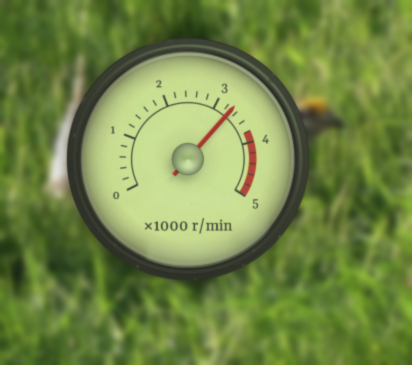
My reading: 3300 rpm
